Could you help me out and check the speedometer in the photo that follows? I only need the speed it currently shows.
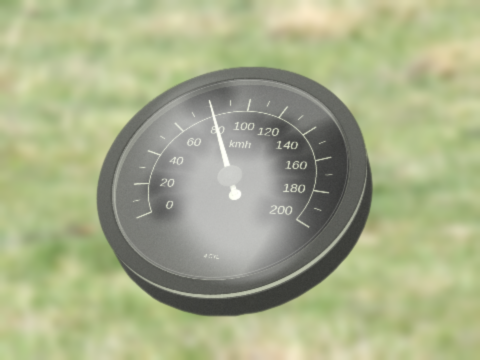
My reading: 80 km/h
